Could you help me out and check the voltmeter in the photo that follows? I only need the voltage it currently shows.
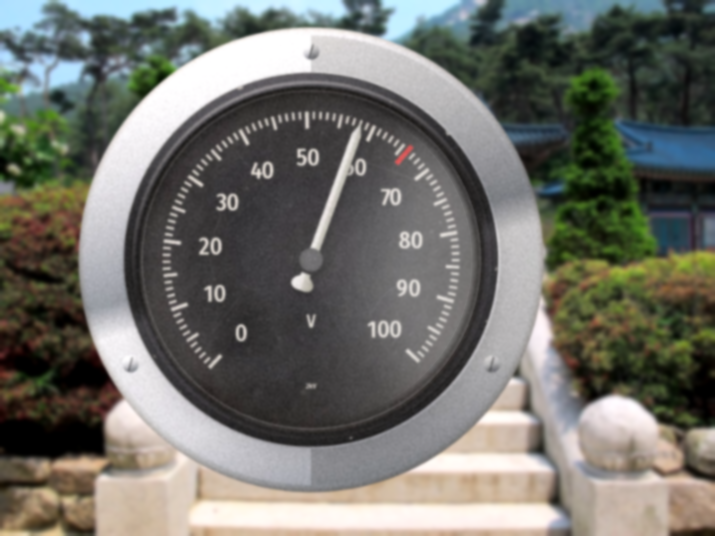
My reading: 58 V
